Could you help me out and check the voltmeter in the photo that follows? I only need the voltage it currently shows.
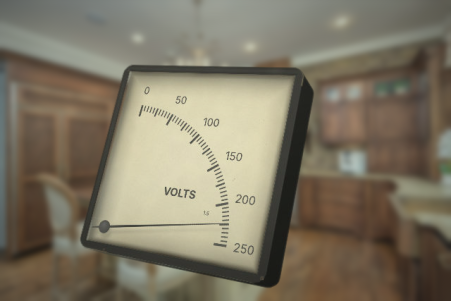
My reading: 225 V
